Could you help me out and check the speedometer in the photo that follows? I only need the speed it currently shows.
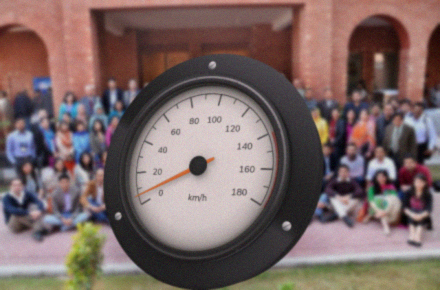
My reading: 5 km/h
